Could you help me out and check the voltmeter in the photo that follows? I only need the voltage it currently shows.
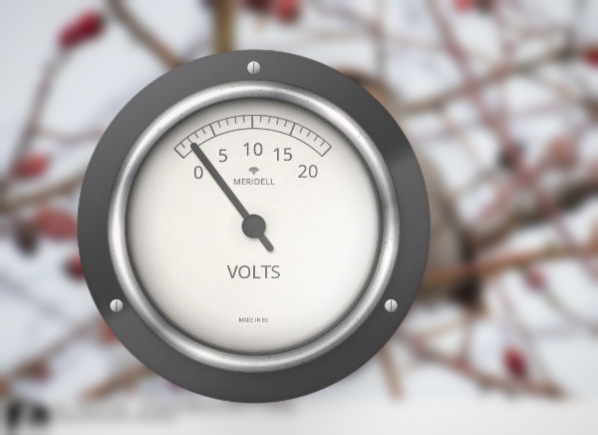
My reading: 2 V
